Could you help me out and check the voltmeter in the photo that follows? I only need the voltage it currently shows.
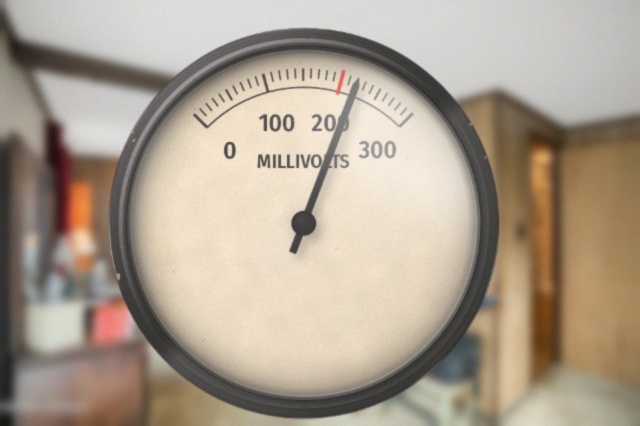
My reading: 220 mV
